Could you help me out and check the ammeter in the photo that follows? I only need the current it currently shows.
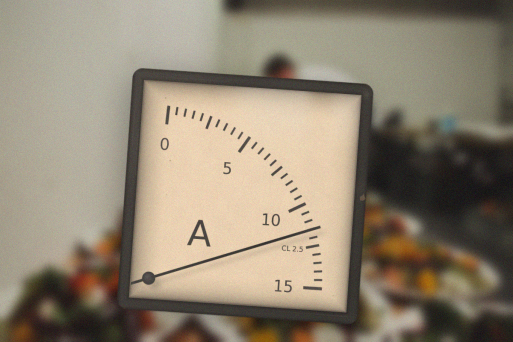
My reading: 11.5 A
